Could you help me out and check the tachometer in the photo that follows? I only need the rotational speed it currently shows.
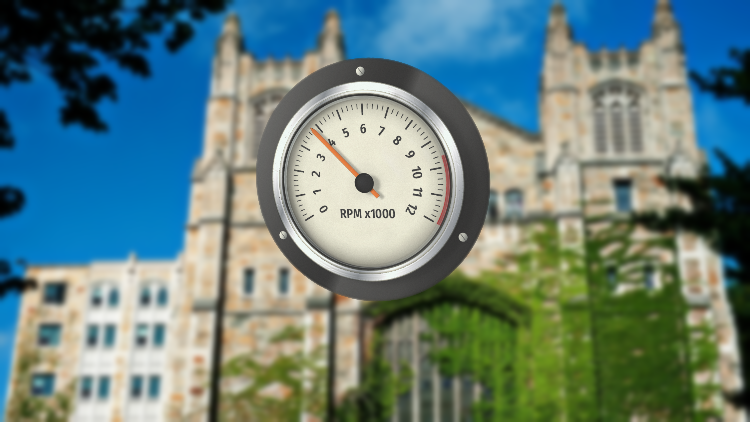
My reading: 3800 rpm
